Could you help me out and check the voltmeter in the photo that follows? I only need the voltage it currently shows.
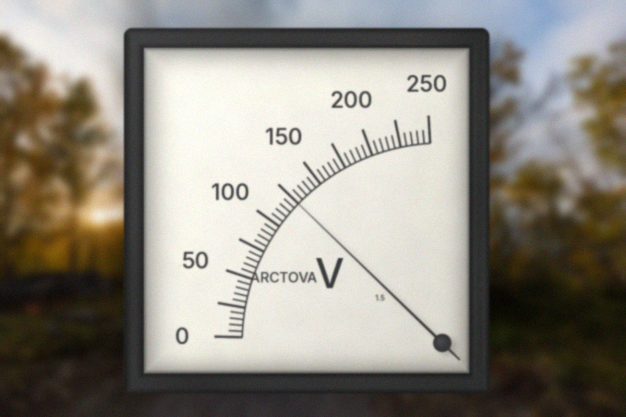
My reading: 125 V
